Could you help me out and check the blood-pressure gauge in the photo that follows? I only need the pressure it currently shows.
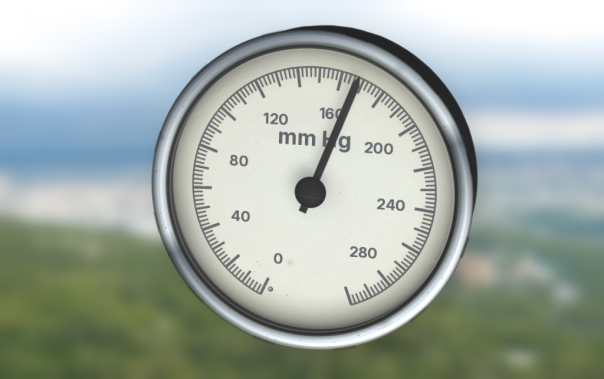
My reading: 168 mmHg
